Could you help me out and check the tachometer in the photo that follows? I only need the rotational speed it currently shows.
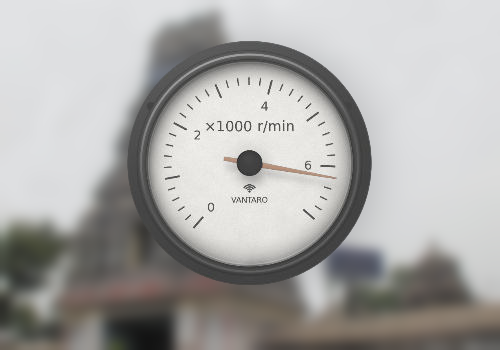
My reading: 6200 rpm
